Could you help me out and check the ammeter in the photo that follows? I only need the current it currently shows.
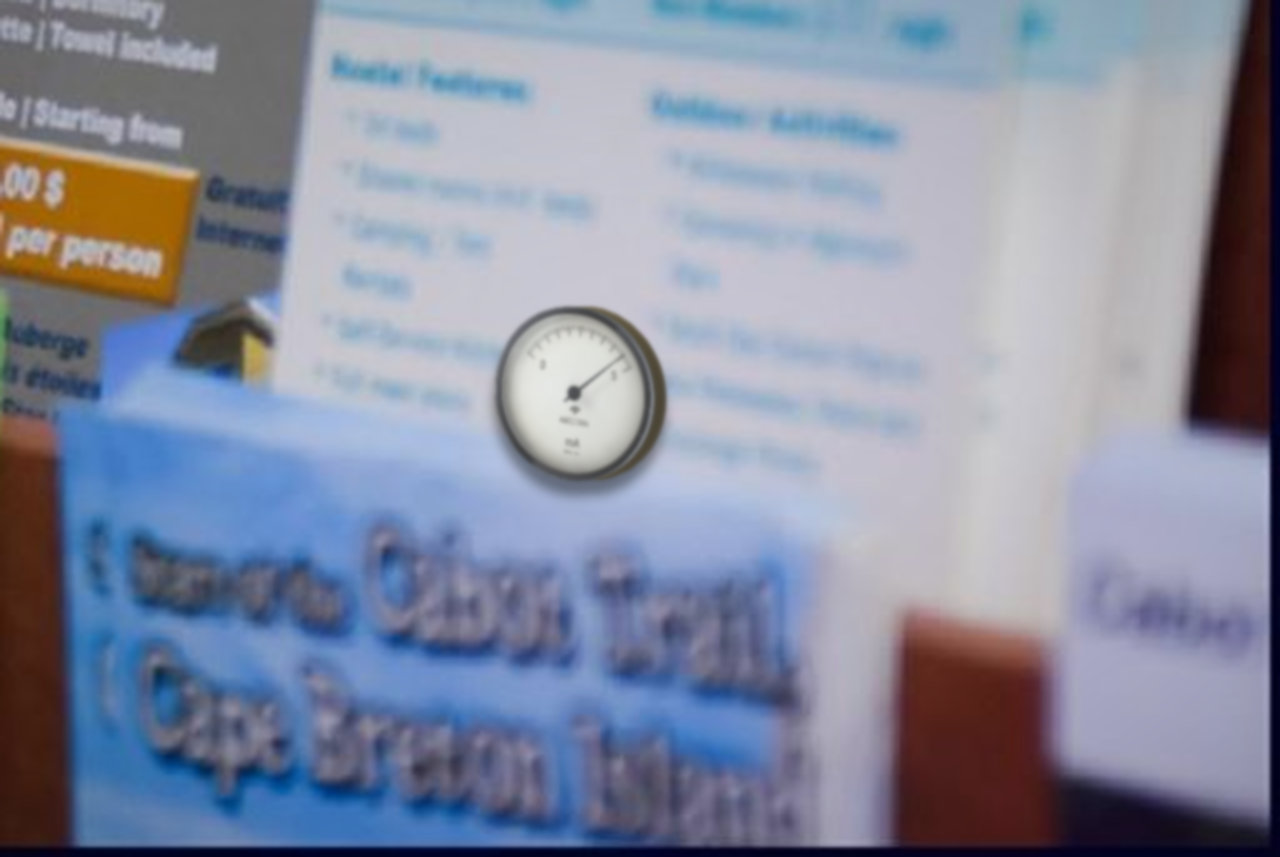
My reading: 4.5 mA
